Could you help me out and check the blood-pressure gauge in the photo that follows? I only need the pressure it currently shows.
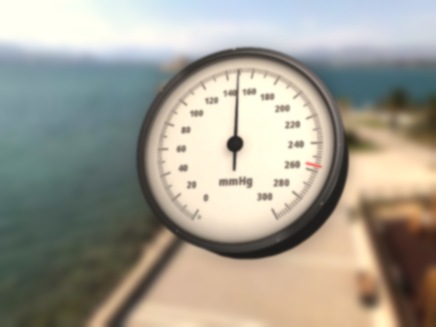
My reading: 150 mmHg
